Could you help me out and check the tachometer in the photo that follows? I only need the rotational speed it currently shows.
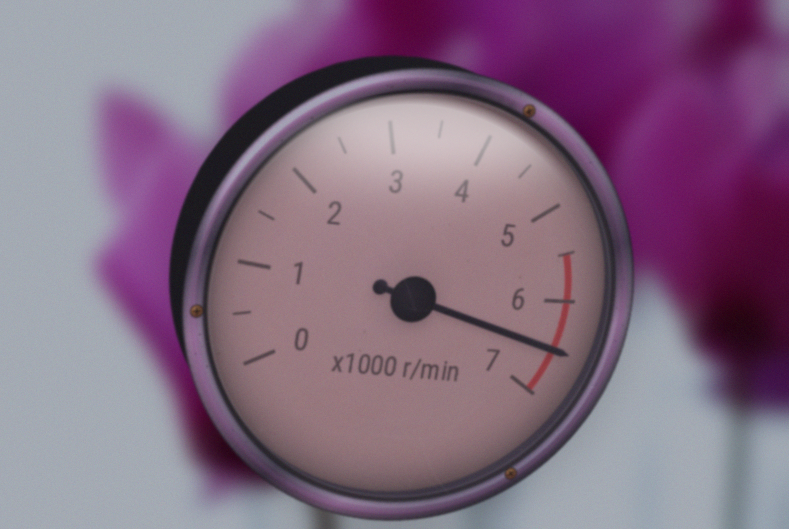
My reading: 6500 rpm
